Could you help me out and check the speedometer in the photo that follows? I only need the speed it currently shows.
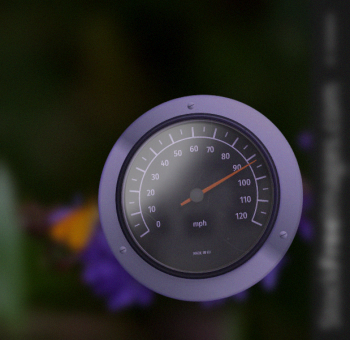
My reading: 92.5 mph
